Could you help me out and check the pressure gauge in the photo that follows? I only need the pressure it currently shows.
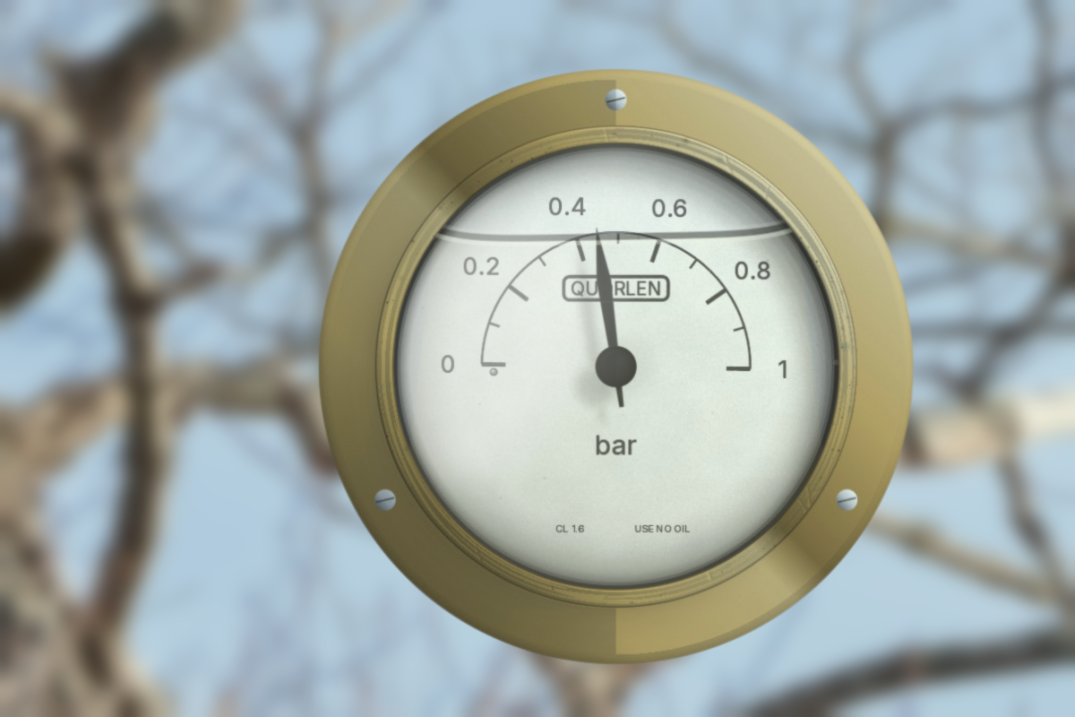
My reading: 0.45 bar
